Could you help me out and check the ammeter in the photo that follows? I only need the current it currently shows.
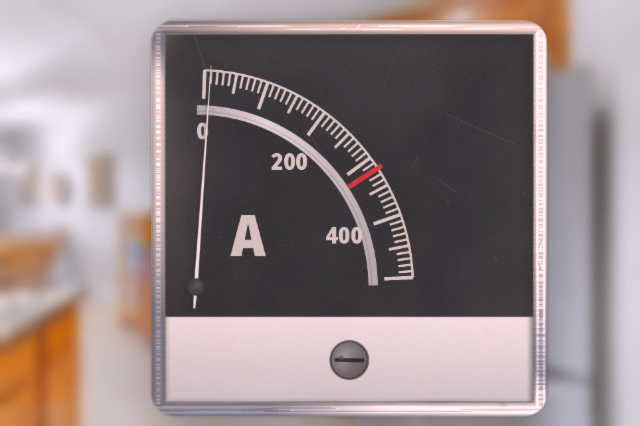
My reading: 10 A
